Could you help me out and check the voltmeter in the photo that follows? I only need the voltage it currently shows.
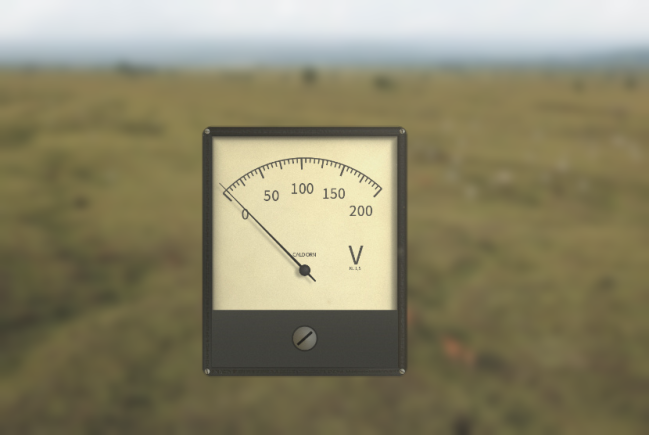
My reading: 5 V
